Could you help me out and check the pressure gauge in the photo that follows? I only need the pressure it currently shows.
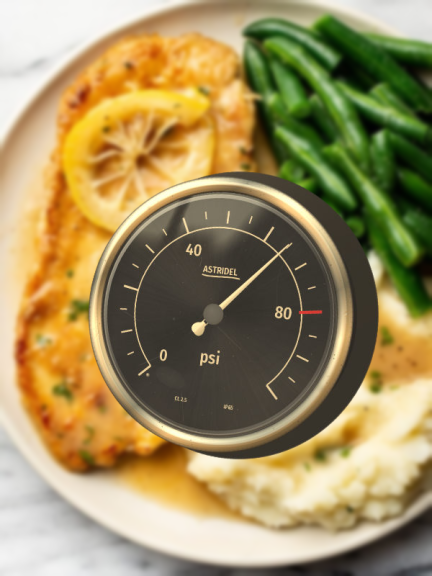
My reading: 65 psi
